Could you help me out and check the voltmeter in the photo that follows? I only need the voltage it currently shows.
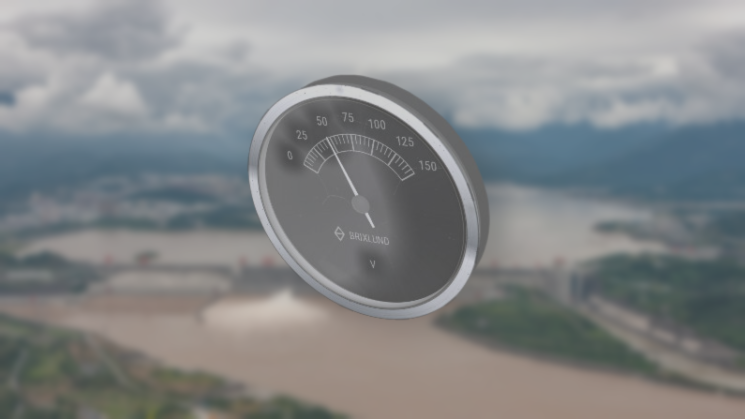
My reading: 50 V
